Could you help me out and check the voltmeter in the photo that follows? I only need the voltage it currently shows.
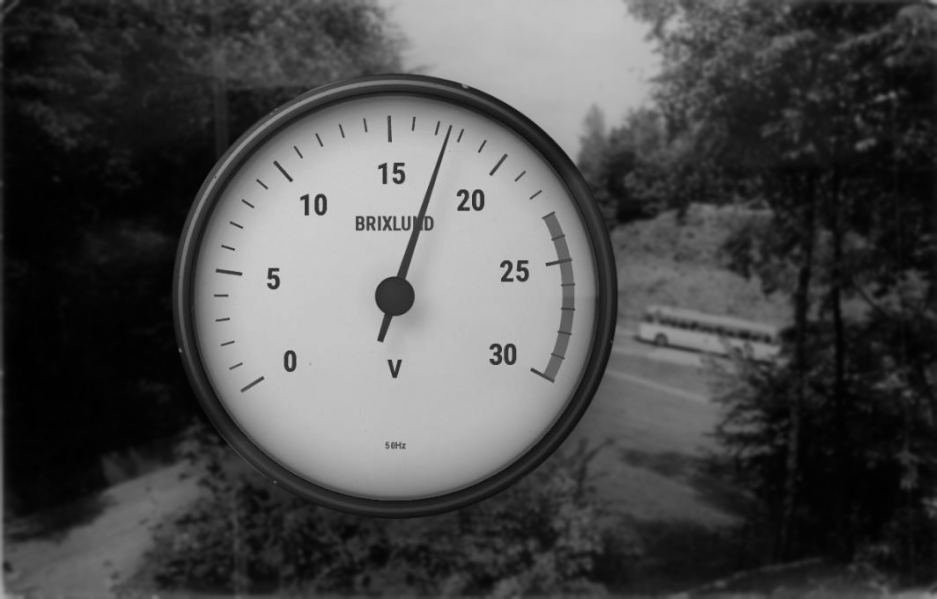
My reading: 17.5 V
